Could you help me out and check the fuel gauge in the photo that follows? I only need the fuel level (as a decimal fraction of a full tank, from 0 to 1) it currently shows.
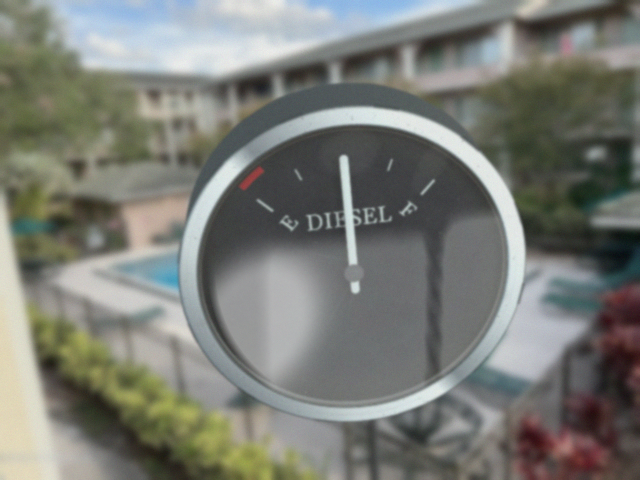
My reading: 0.5
